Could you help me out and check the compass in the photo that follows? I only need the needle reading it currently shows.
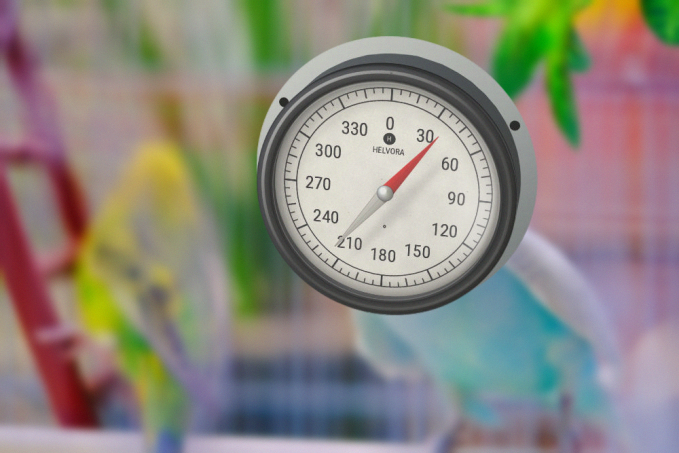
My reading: 37.5 °
